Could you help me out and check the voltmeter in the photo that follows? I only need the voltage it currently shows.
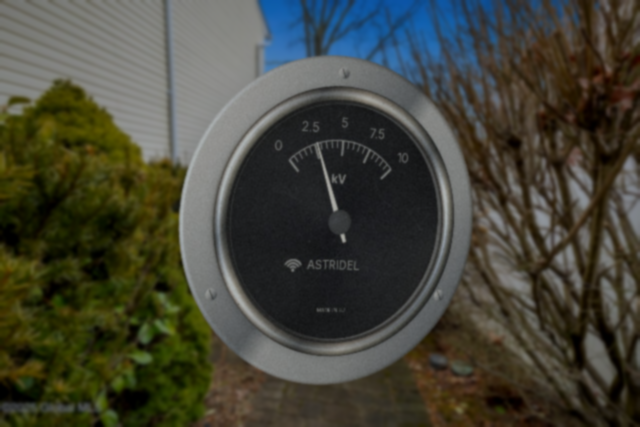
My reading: 2.5 kV
